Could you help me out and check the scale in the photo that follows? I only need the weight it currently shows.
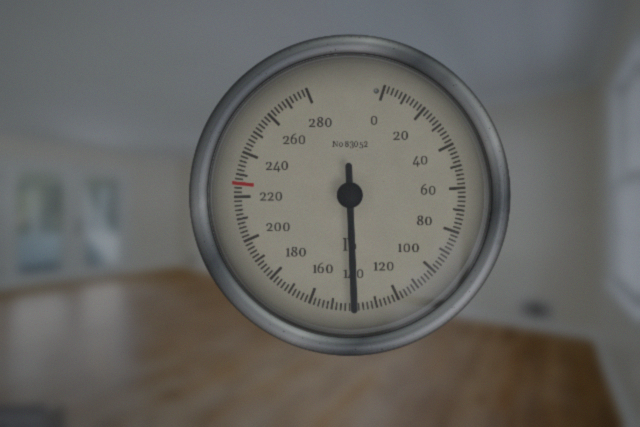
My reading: 140 lb
